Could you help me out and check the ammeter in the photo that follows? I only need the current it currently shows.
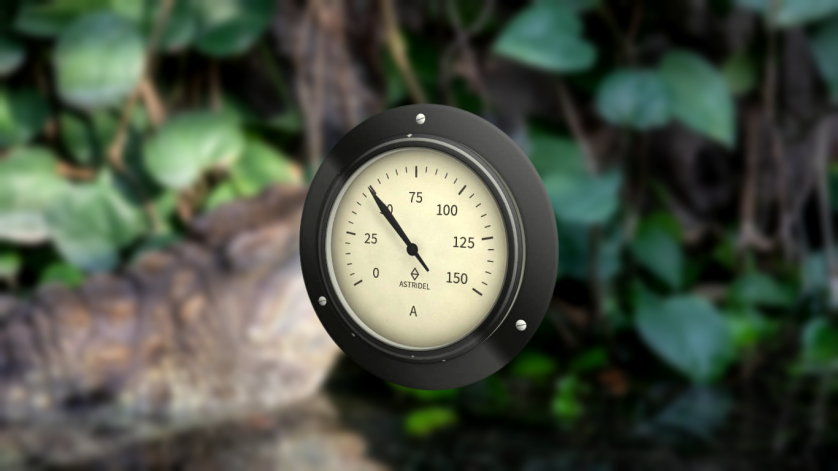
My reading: 50 A
